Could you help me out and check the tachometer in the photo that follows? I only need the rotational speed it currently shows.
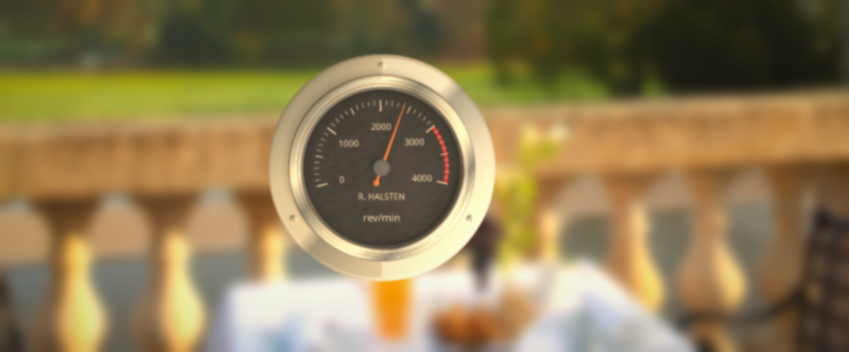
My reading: 2400 rpm
